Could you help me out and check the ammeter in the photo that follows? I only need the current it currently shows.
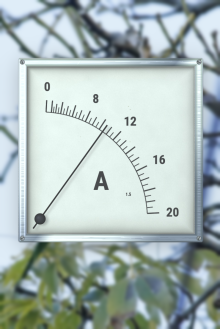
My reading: 10.5 A
